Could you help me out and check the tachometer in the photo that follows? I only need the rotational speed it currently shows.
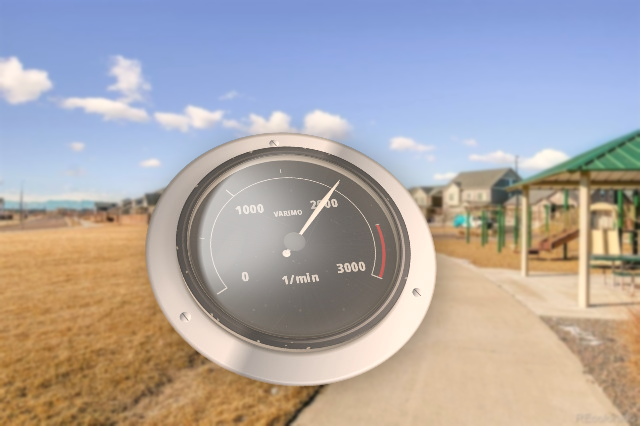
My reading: 2000 rpm
